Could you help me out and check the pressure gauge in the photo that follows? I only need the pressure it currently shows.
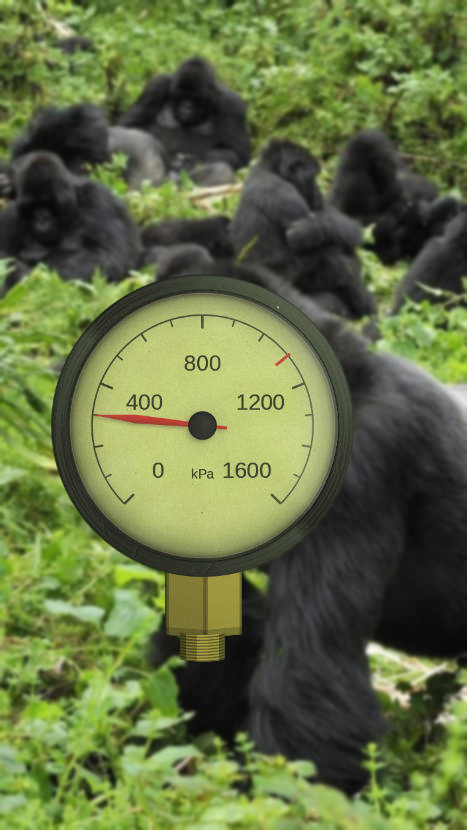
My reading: 300 kPa
